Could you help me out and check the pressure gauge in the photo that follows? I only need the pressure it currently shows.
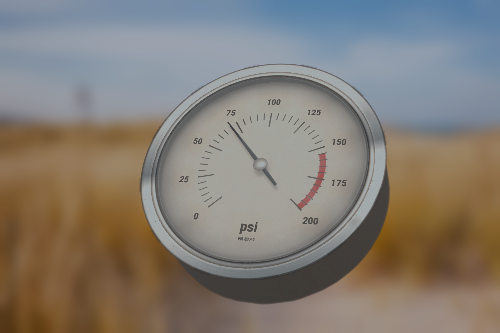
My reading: 70 psi
